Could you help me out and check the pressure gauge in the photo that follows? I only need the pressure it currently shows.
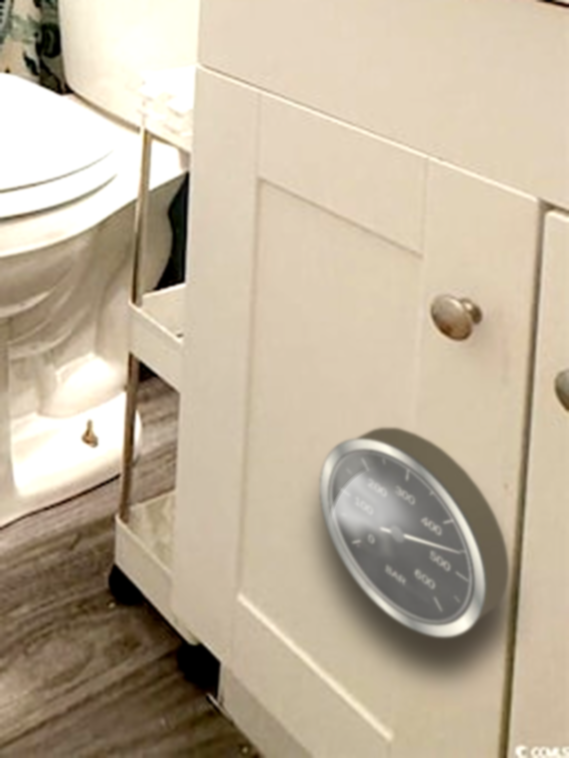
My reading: 450 bar
